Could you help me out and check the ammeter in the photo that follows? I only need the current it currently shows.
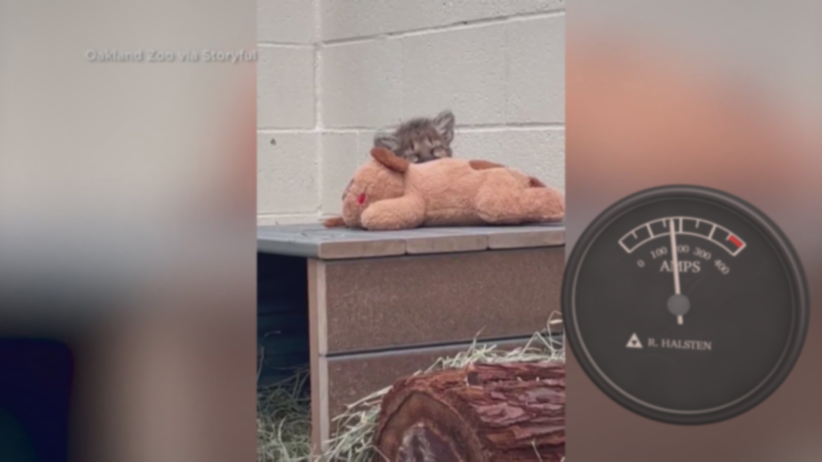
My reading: 175 A
